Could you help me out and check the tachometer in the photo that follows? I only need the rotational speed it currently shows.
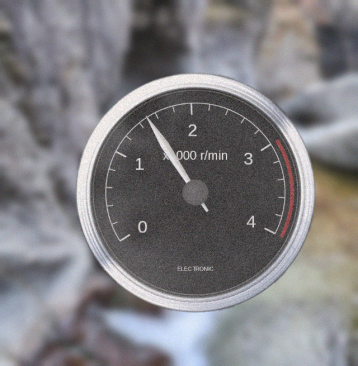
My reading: 1500 rpm
